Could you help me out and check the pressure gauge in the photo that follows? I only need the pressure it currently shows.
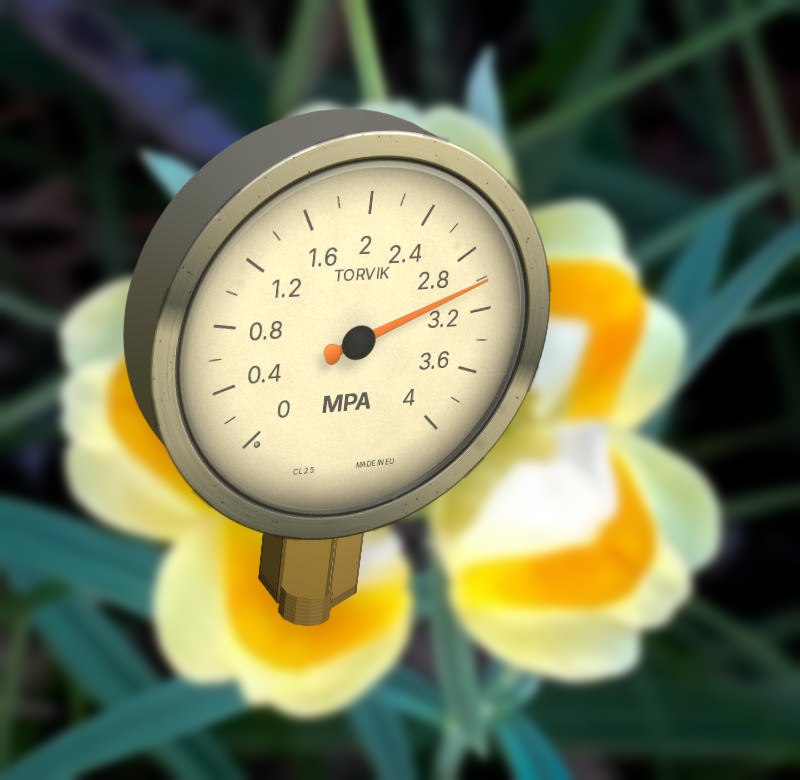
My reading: 3 MPa
